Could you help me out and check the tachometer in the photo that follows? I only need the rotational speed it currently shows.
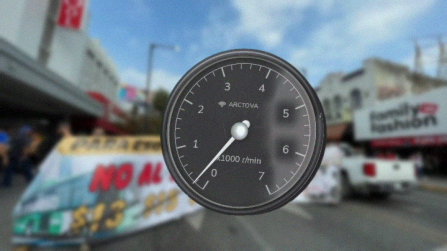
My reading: 200 rpm
